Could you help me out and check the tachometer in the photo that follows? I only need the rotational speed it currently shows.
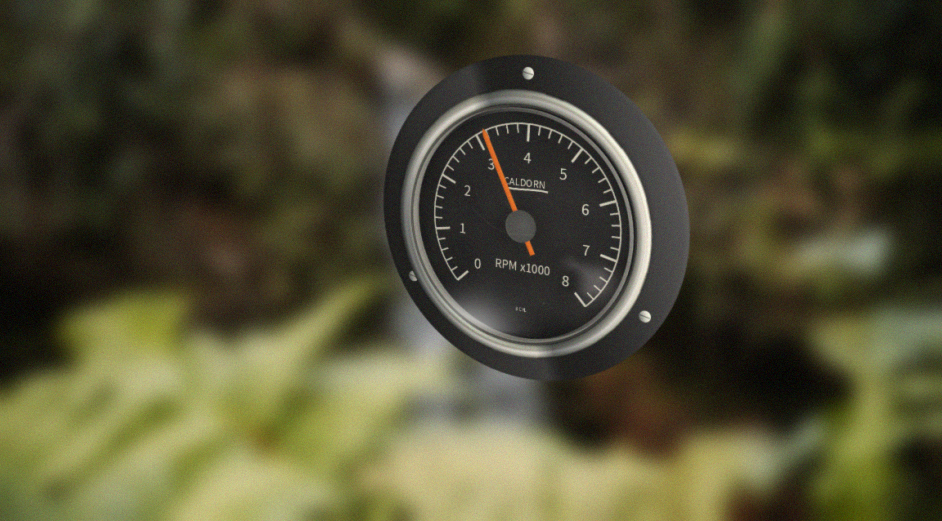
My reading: 3200 rpm
